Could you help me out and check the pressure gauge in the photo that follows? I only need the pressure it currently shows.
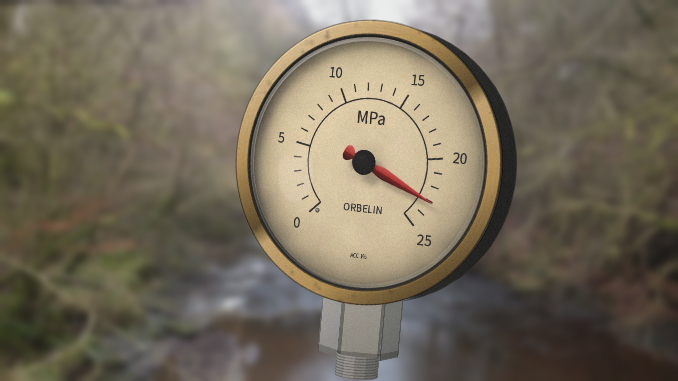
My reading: 23 MPa
